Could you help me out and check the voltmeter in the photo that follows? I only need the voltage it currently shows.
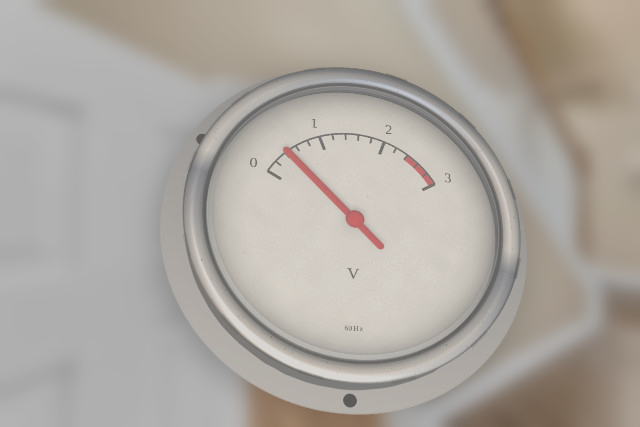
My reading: 0.4 V
